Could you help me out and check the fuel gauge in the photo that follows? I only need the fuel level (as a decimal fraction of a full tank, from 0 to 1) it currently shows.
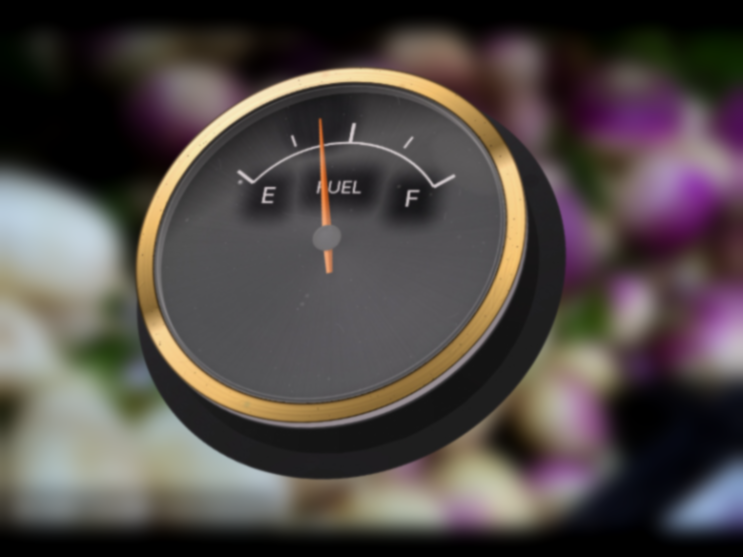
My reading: 0.375
